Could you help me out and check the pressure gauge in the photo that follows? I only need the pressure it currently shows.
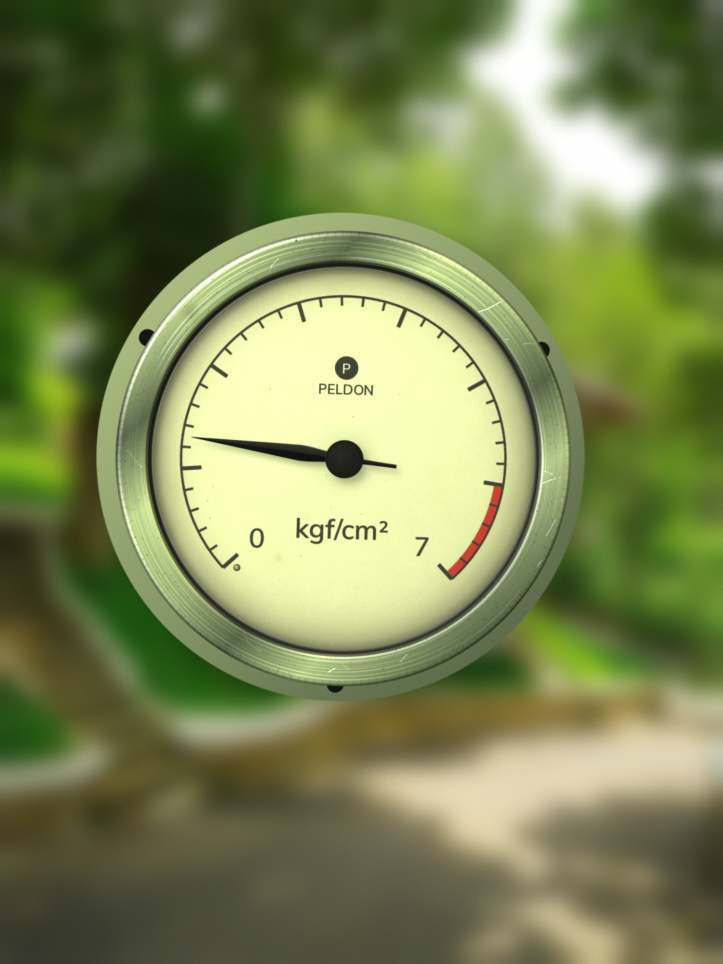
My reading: 1.3 kg/cm²
